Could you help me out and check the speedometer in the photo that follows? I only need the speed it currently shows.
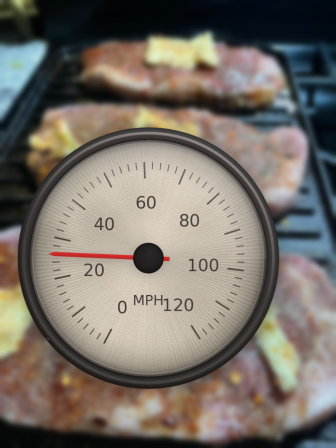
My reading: 26 mph
